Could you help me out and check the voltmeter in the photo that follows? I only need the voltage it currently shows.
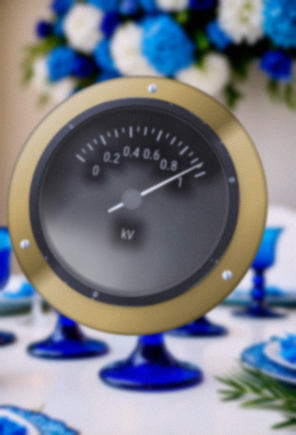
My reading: 0.95 kV
